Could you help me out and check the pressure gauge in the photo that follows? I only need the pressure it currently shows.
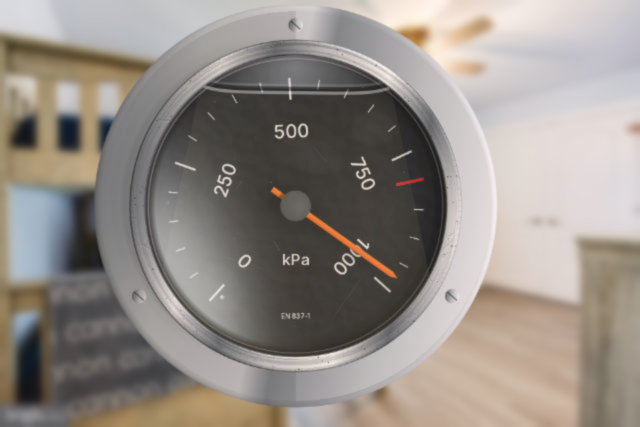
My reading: 975 kPa
